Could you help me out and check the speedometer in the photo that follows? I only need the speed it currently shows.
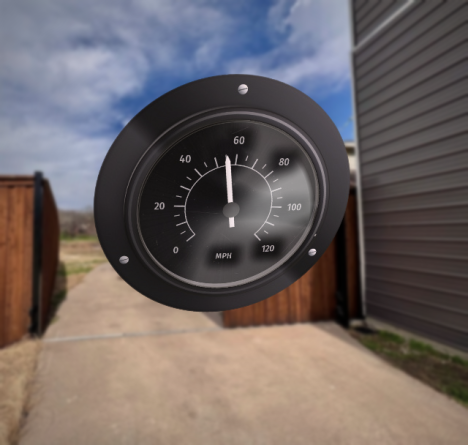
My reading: 55 mph
